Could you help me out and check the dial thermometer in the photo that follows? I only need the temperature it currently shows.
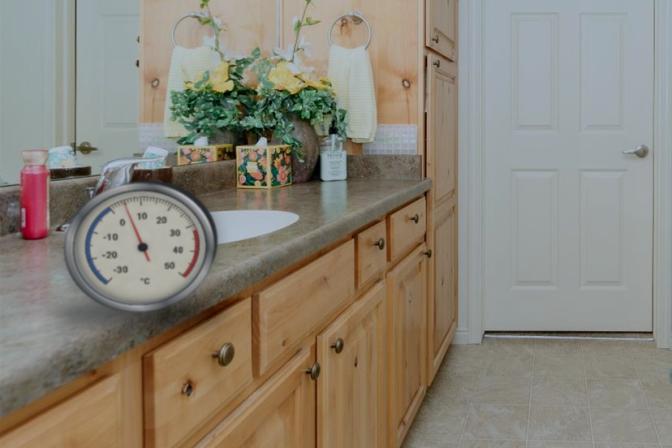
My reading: 5 °C
